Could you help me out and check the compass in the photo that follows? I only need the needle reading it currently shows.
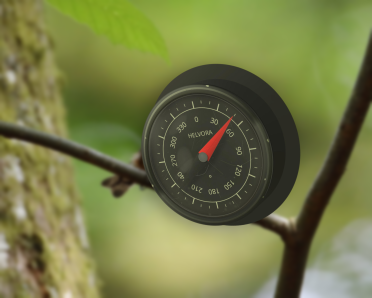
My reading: 50 °
